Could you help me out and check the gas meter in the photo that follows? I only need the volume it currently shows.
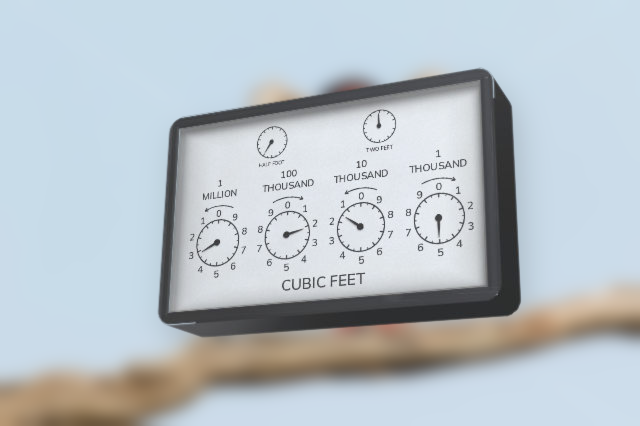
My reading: 321500 ft³
